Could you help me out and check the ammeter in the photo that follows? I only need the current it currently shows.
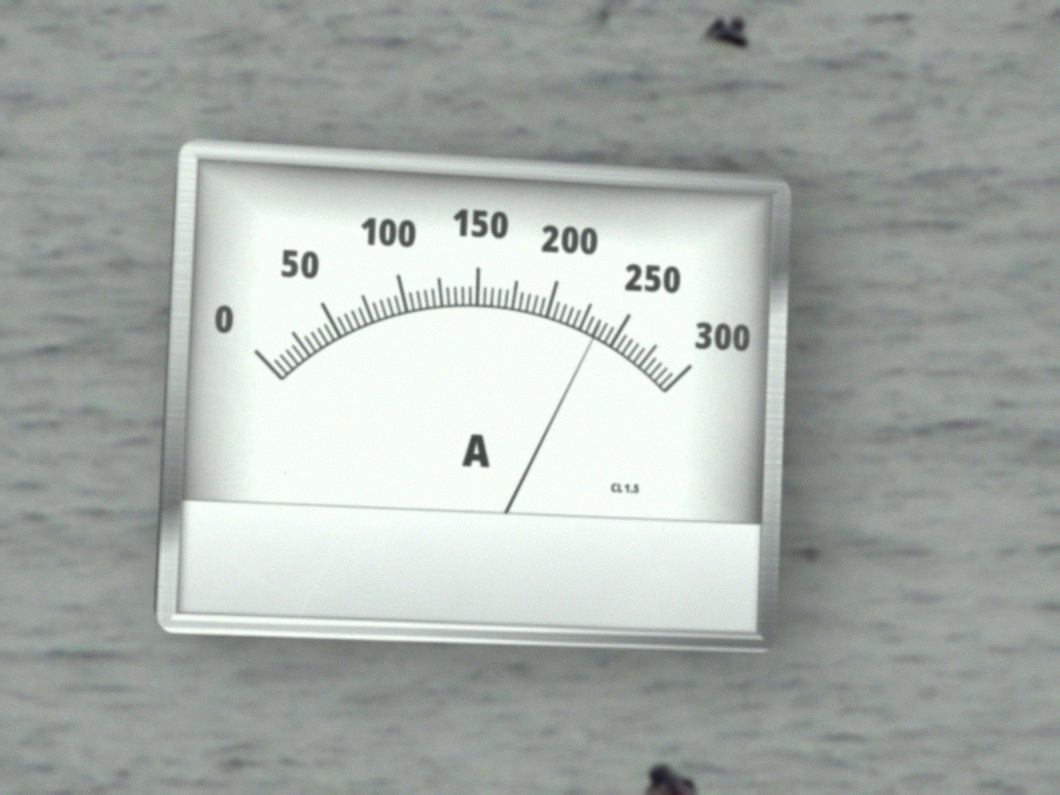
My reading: 235 A
